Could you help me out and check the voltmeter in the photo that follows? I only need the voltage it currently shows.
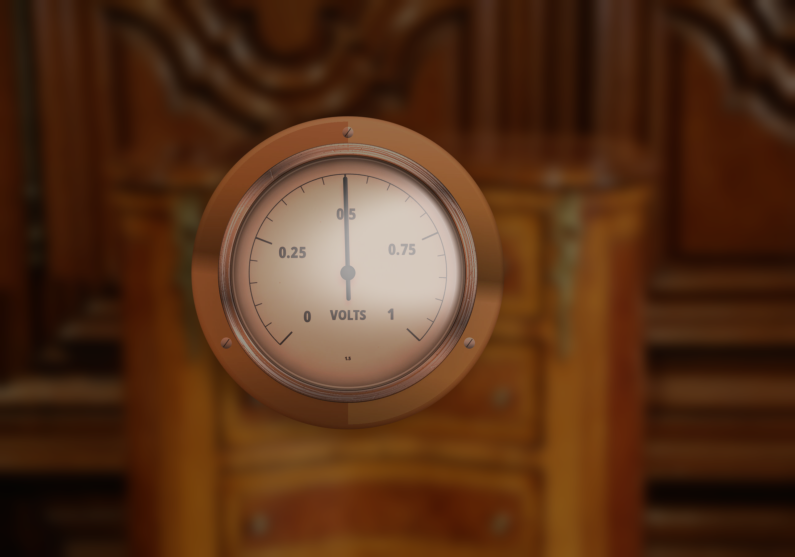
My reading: 0.5 V
